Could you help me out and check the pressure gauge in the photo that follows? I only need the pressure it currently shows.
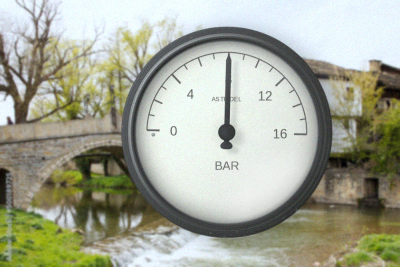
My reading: 8 bar
